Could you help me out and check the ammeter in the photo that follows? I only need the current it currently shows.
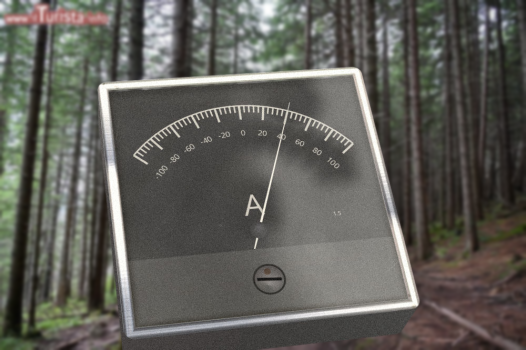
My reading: 40 A
